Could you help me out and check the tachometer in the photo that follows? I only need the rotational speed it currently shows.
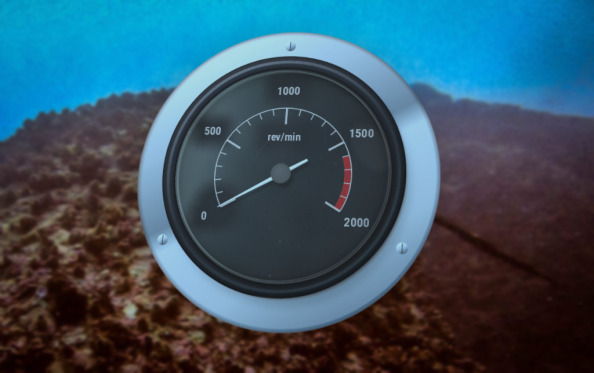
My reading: 0 rpm
